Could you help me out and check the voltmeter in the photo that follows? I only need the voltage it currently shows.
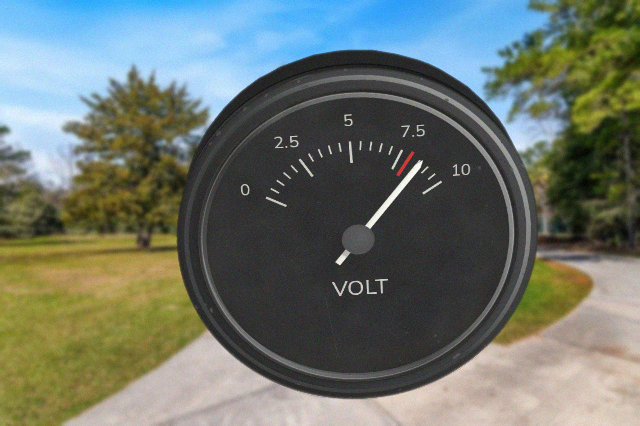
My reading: 8.5 V
